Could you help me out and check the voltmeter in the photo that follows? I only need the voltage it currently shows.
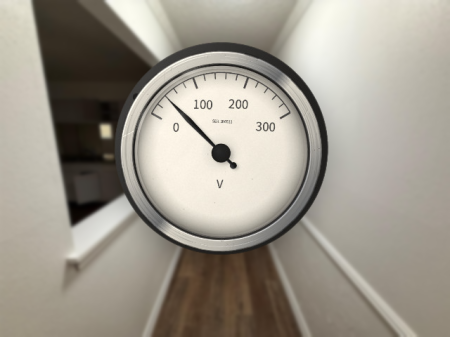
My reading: 40 V
